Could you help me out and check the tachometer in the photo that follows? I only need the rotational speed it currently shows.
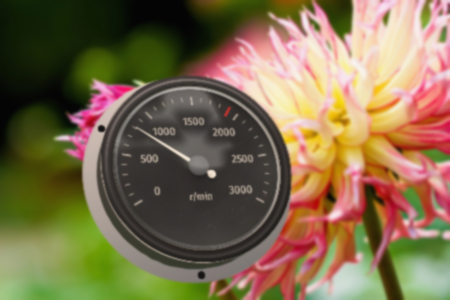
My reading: 800 rpm
